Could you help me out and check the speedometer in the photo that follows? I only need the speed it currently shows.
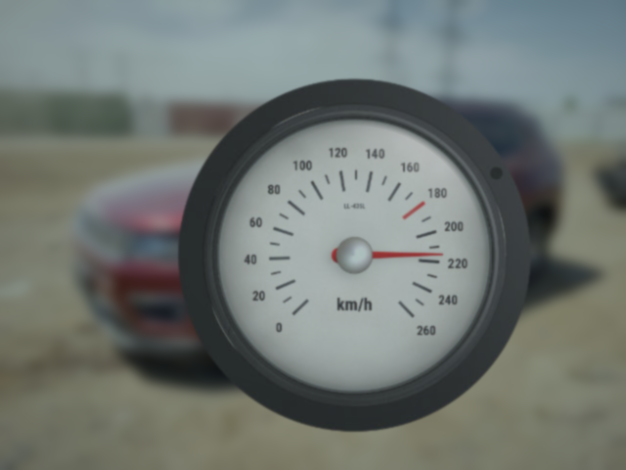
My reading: 215 km/h
